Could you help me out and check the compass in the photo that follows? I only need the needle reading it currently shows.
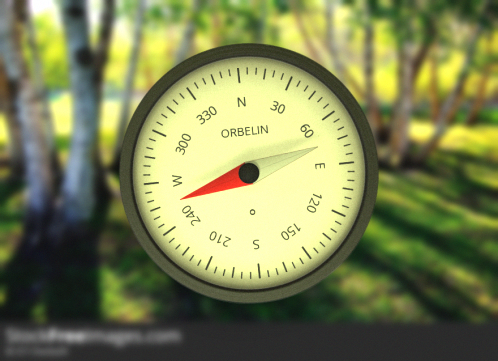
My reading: 255 °
